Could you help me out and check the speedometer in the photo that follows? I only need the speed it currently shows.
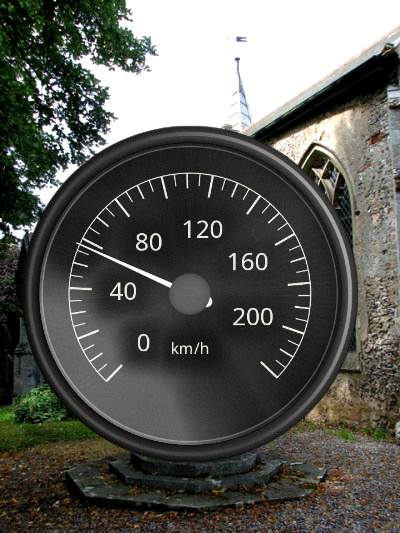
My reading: 57.5 km/h
